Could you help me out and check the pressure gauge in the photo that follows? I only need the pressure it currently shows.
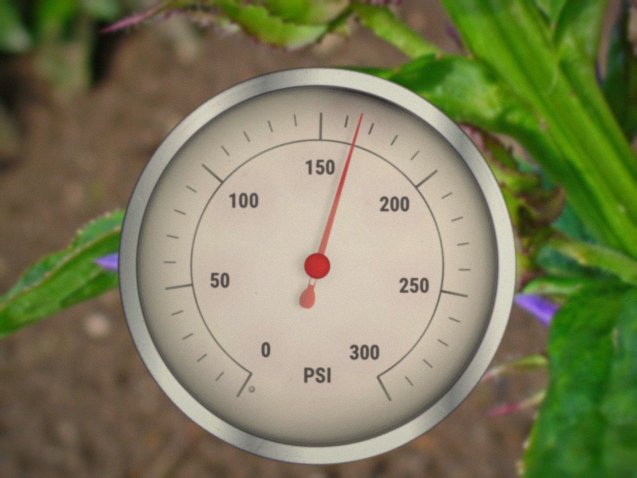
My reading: 165 psi
